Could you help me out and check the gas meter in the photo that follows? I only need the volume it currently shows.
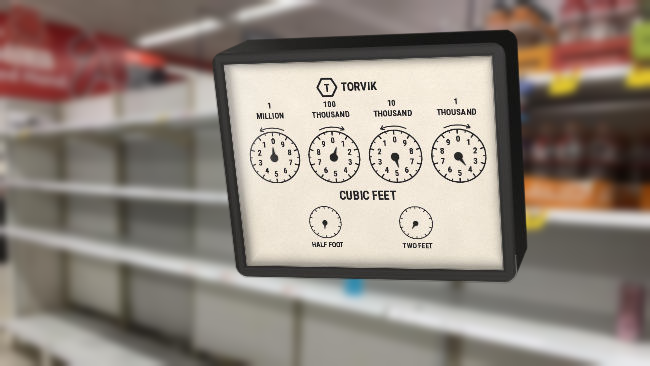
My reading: 5400 ft³
